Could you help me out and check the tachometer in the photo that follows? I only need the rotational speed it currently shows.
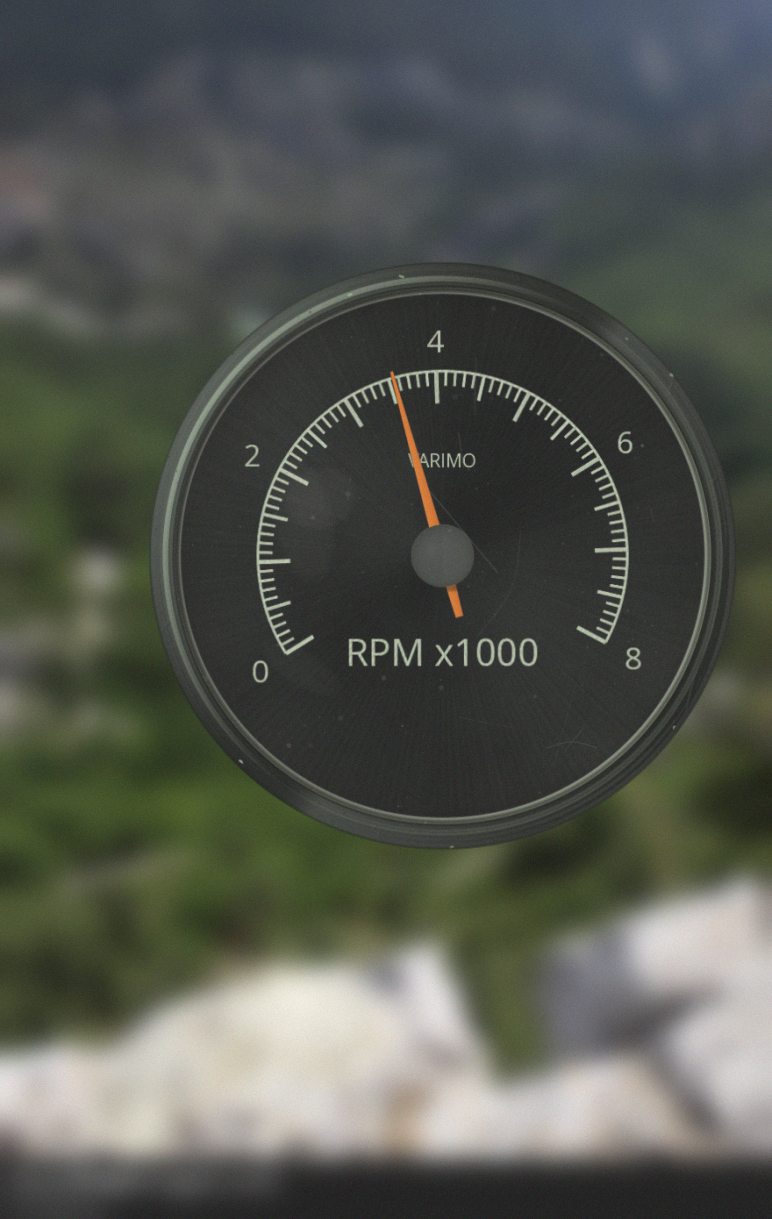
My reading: 3550 rpm
